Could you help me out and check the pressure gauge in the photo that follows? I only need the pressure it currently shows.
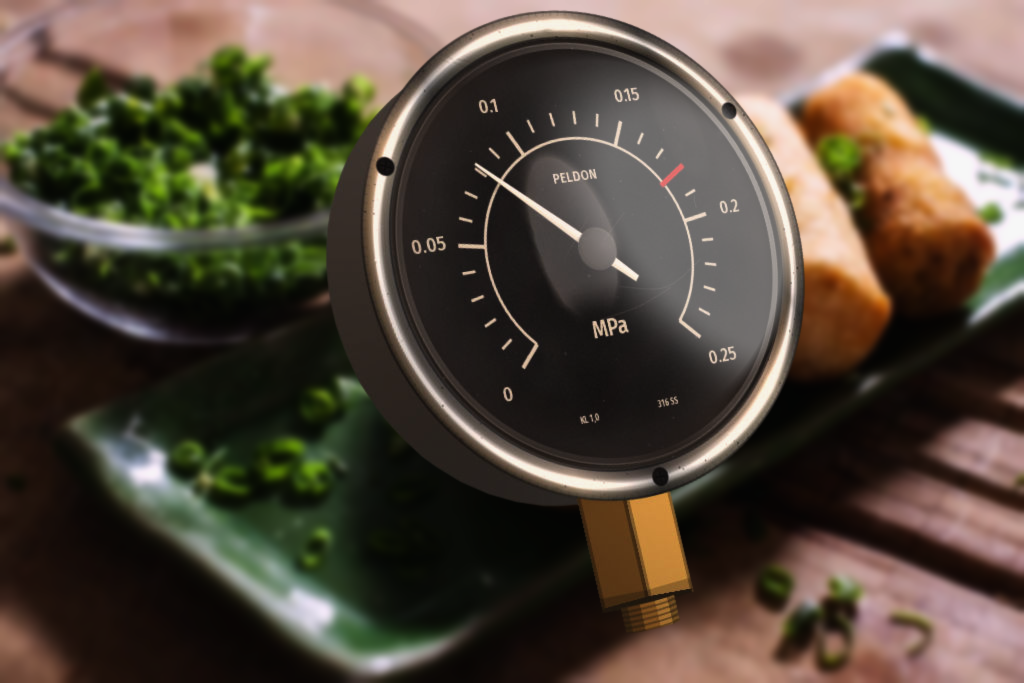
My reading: 0.08 MPa
